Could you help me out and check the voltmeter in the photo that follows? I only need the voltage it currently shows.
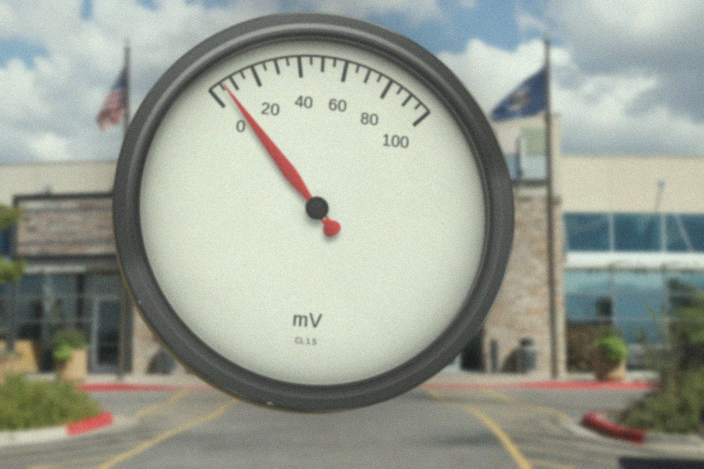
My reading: 5 mV
